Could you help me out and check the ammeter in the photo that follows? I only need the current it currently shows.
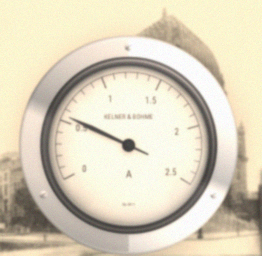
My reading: 0.55 A
